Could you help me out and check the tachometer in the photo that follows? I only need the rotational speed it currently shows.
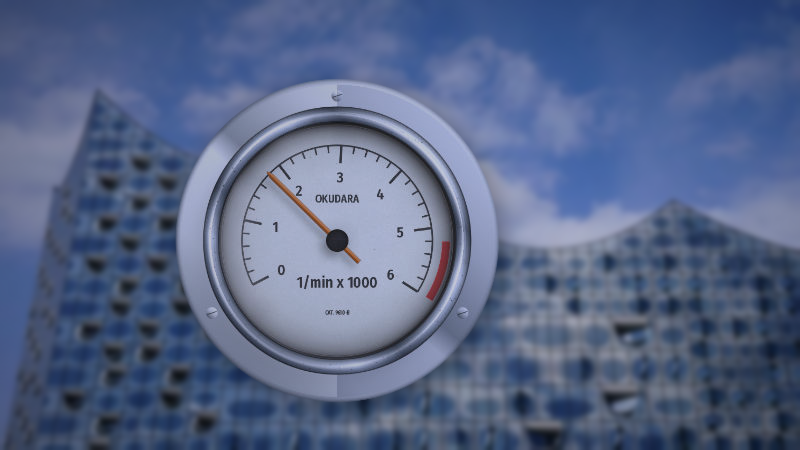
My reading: 1800 rpm
